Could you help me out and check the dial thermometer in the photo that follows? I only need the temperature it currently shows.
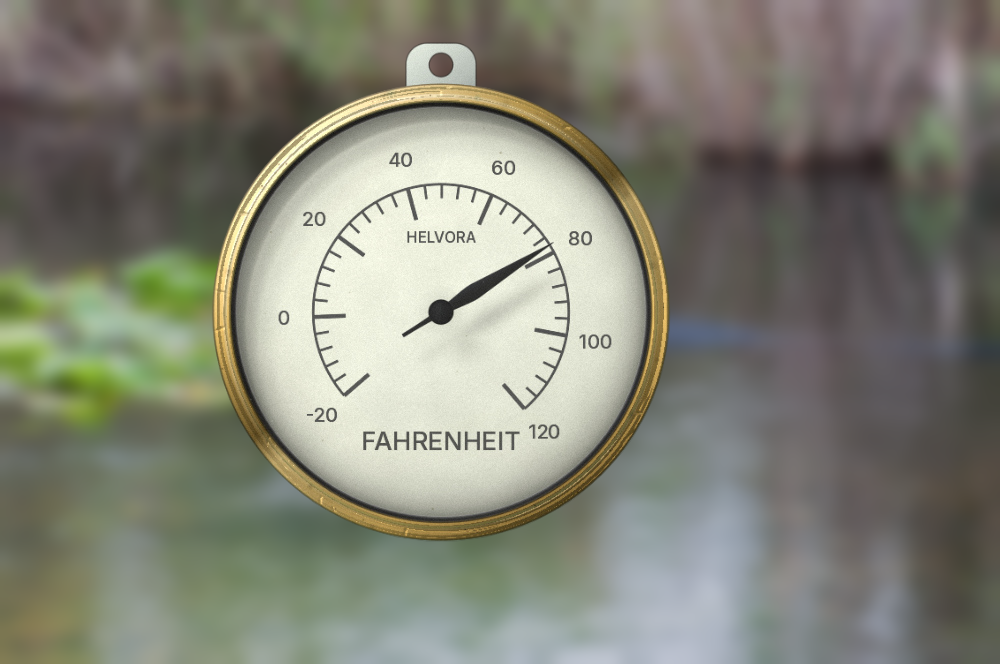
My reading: 78 °F
